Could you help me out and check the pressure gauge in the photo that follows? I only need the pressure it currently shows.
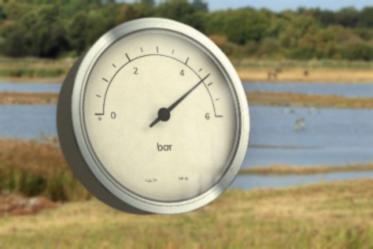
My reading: 4.75 bar
